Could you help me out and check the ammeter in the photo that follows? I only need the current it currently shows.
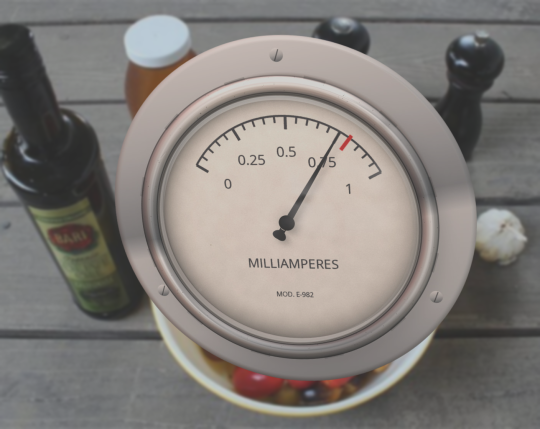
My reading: 0.75 mA
